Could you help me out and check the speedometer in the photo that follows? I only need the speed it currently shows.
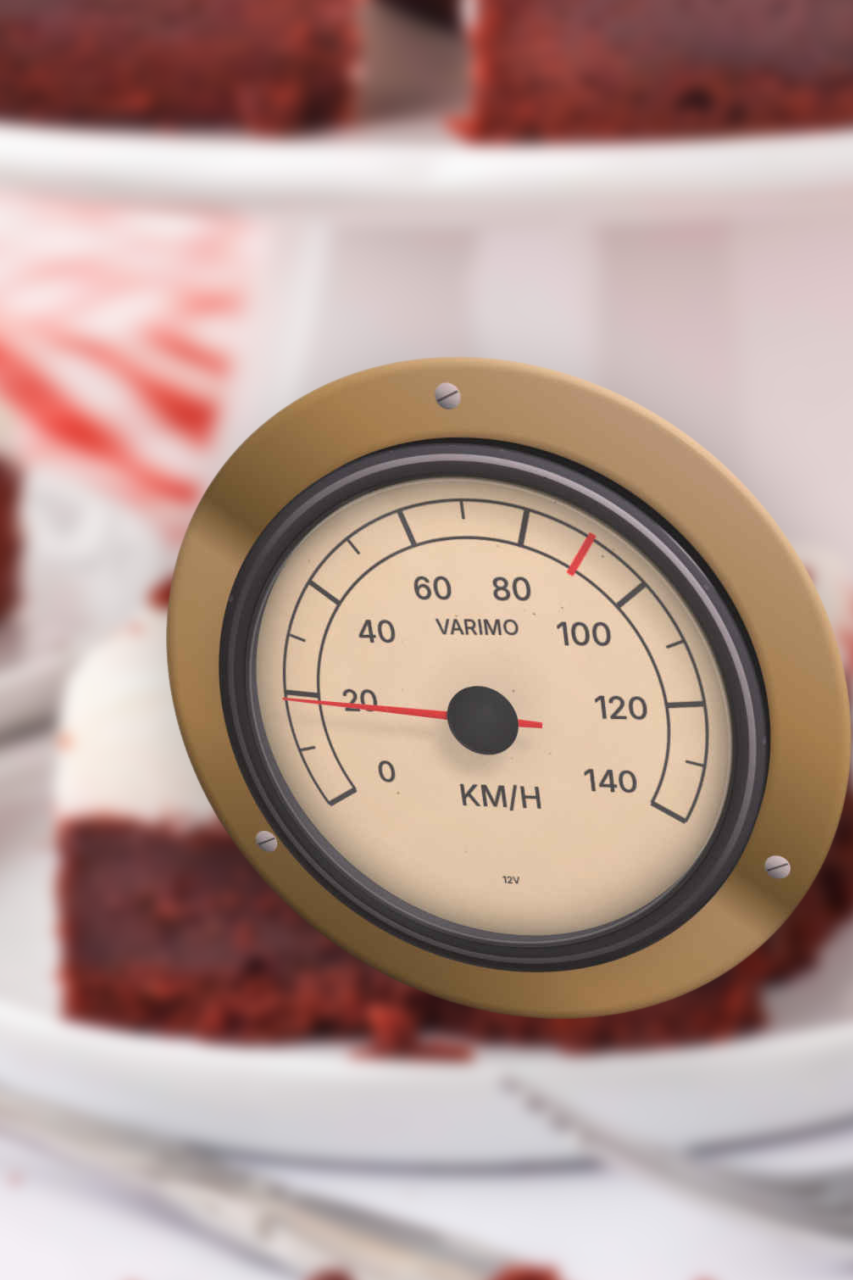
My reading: 20 km/h
